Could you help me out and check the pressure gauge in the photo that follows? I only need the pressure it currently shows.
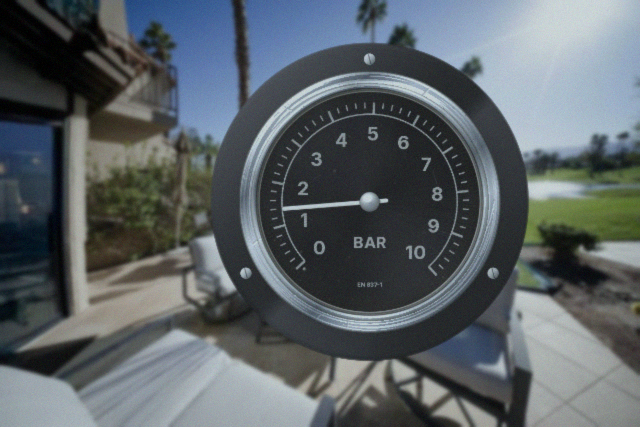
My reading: 1.4 bar
